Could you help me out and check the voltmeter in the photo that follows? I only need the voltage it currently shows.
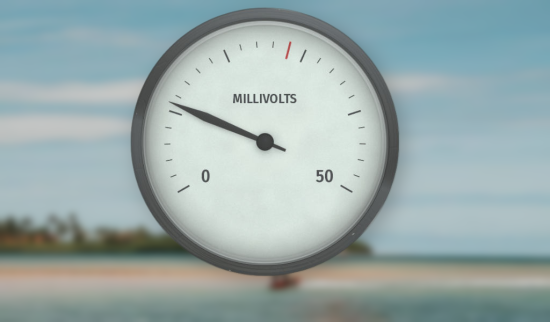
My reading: 11 mV
